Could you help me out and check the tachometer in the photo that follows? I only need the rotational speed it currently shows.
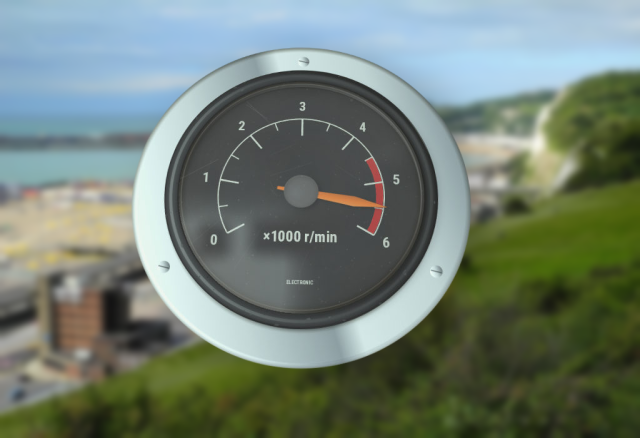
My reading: 5500 rpm
